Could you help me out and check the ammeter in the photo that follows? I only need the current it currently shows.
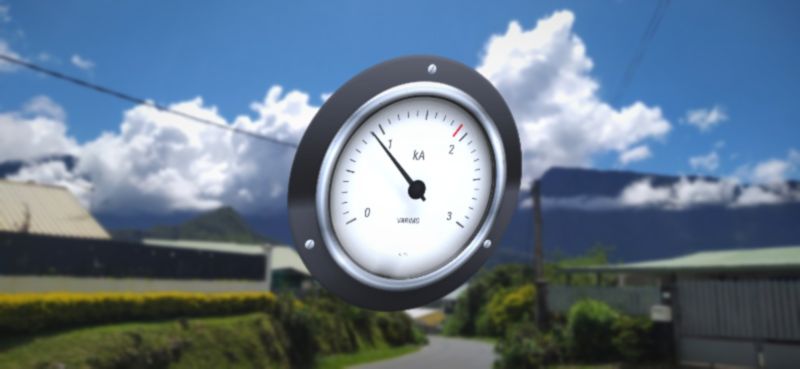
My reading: 0.9 kA
